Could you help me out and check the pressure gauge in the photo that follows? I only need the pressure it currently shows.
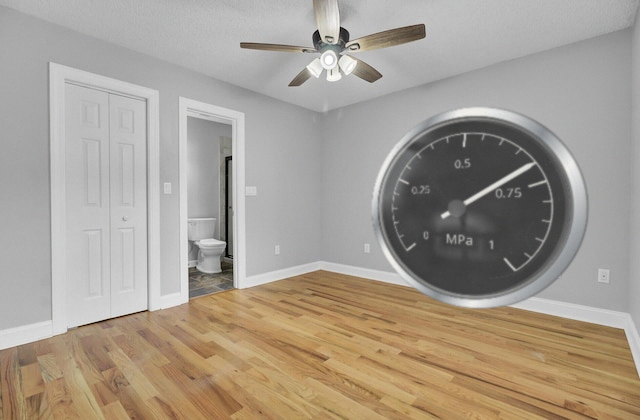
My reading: 0.7 MPa
